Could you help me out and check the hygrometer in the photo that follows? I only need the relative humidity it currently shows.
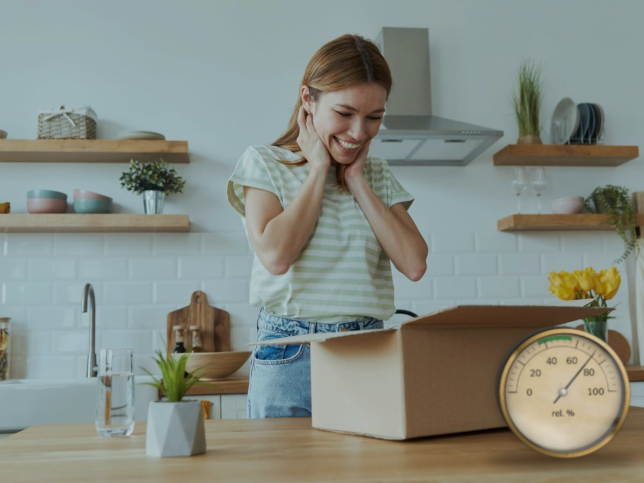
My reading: 72 %
